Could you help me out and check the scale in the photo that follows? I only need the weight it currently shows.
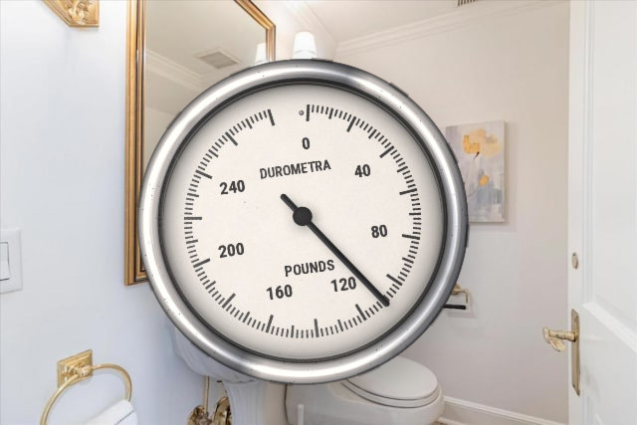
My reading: 110 lb
